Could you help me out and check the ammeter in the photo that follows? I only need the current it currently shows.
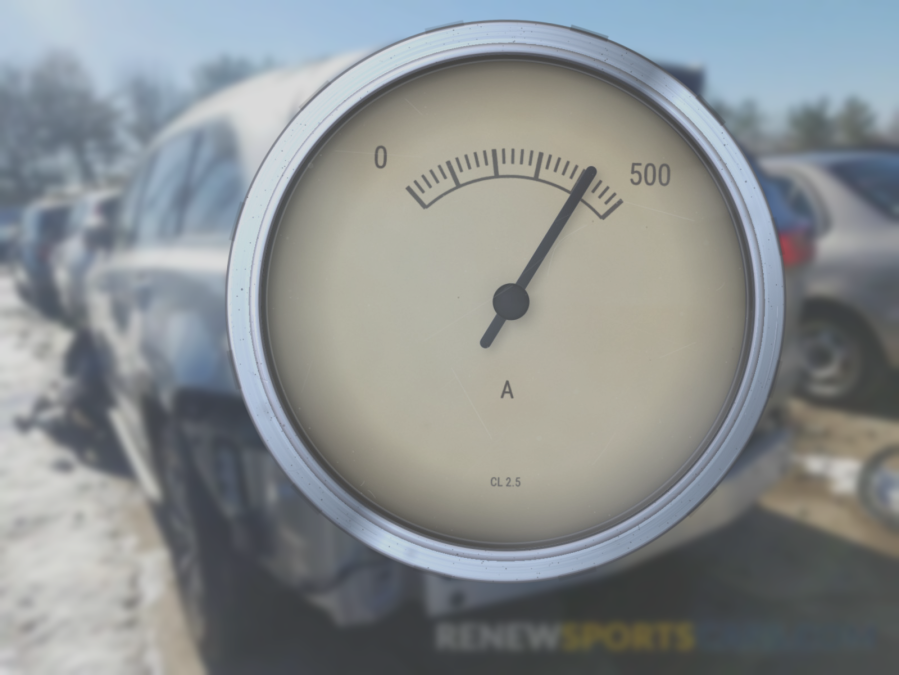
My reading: 410 A
